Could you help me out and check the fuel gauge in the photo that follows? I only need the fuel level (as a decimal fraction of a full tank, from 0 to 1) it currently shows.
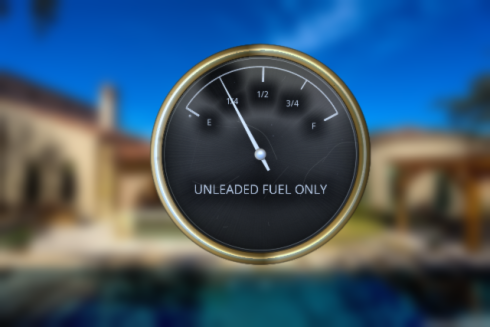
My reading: 0.25
